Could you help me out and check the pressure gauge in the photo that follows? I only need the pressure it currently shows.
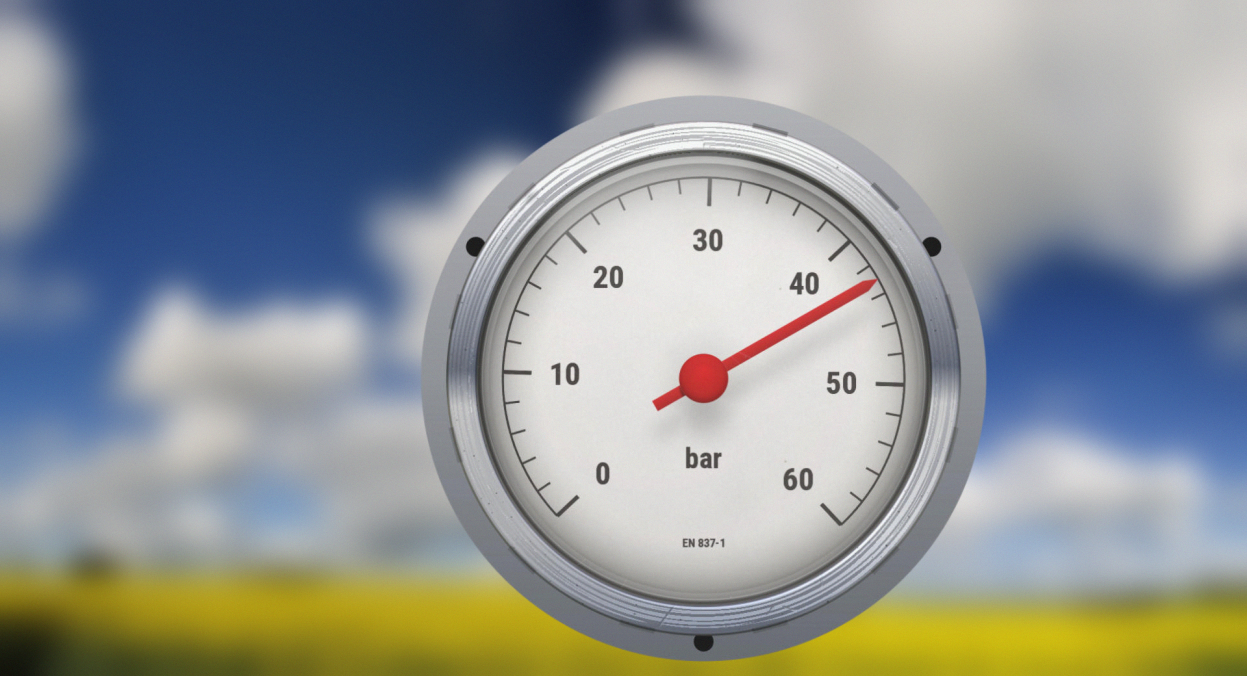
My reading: 43 bar
